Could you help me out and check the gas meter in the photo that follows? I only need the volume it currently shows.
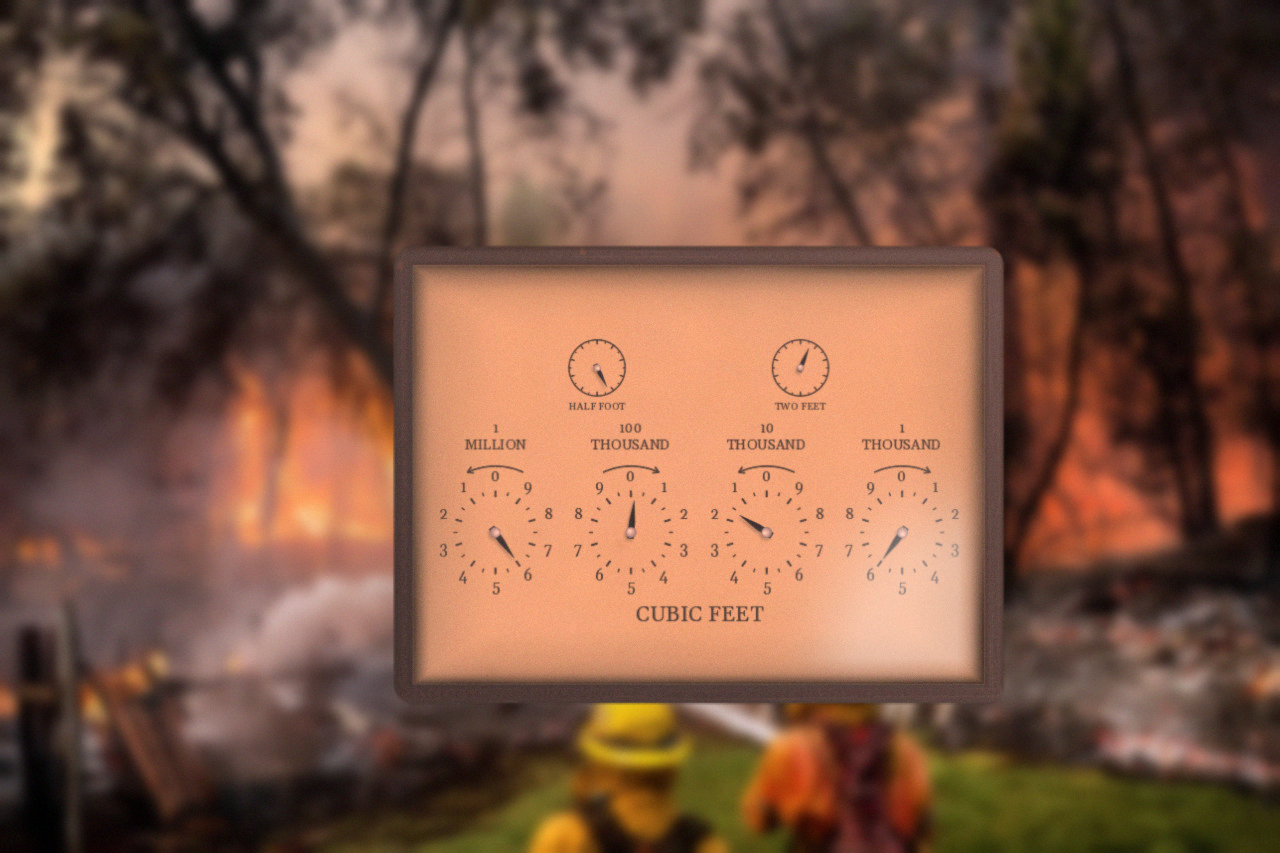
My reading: 601600 ft³
